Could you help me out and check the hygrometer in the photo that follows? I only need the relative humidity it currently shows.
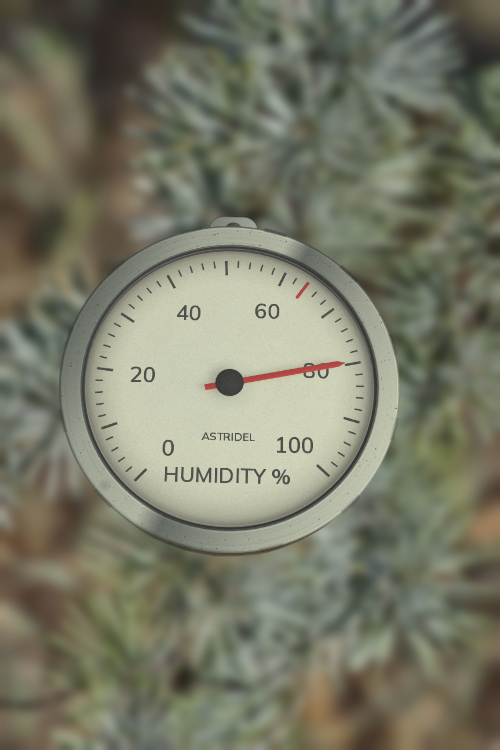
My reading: 80 %
